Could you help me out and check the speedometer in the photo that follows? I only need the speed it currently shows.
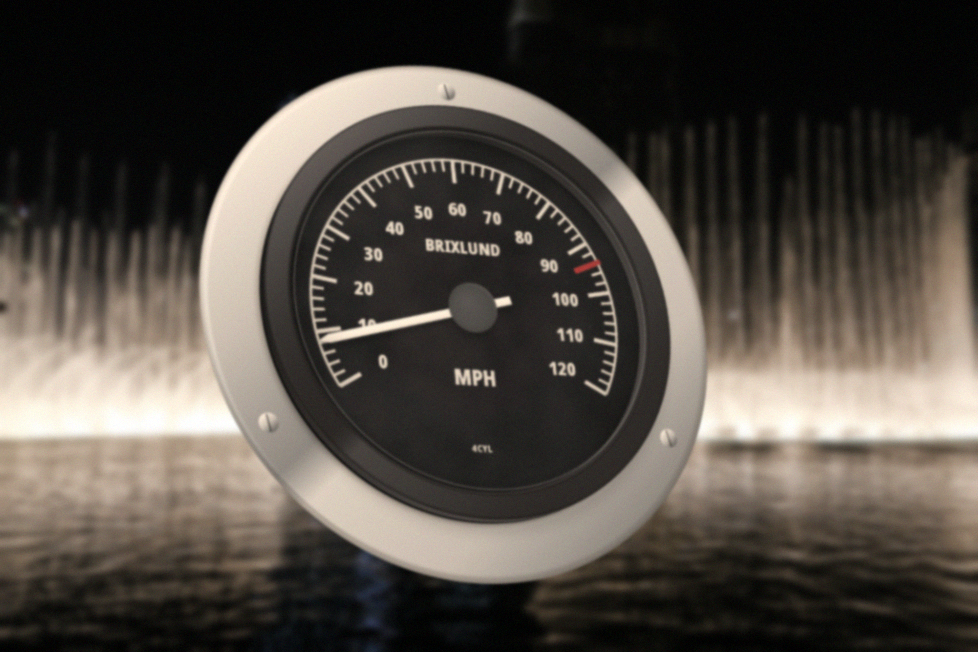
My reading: 8 mph
